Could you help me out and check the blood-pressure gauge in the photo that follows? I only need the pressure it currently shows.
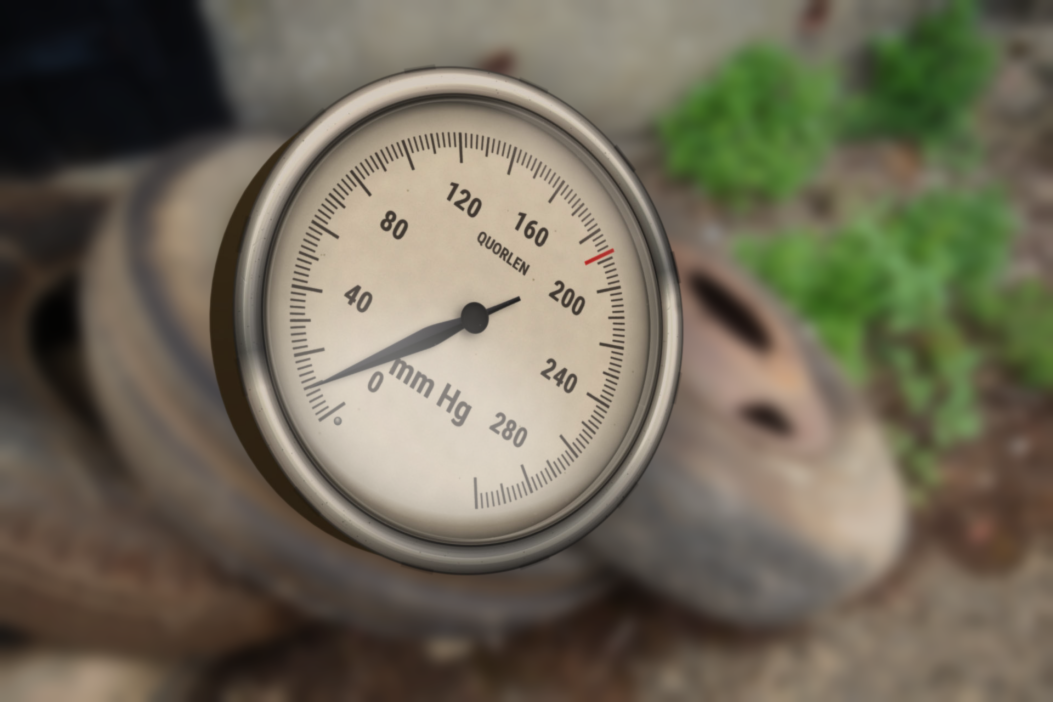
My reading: 10 mmHg
